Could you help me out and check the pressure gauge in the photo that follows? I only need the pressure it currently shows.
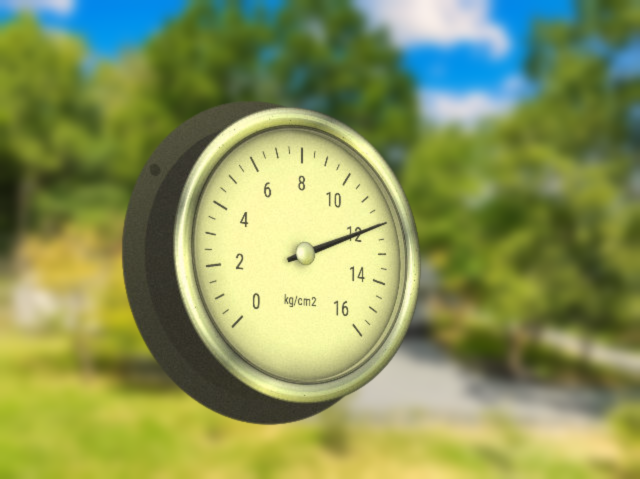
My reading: 12 kg/cm²
